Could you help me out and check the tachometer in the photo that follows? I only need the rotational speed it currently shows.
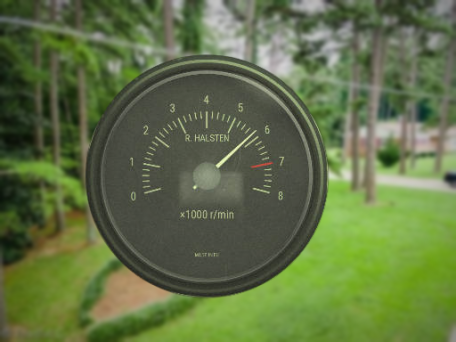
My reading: 5800 rpm
